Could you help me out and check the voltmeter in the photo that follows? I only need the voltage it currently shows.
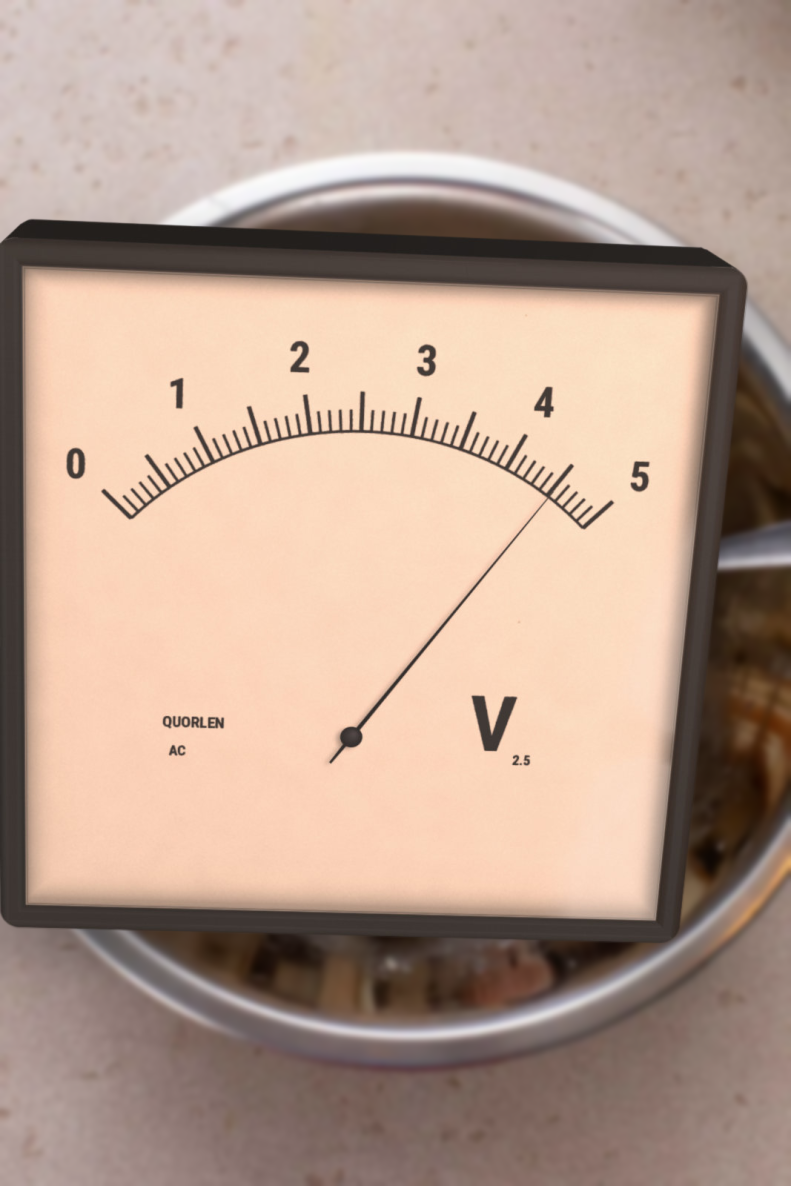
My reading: 4.5 V
